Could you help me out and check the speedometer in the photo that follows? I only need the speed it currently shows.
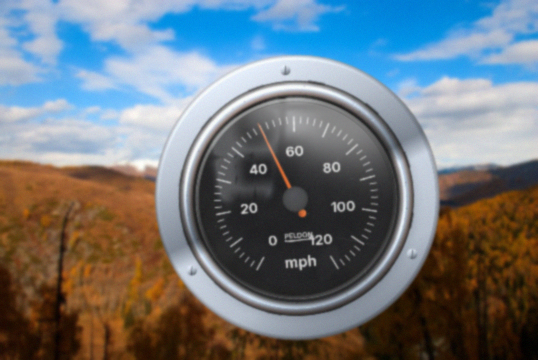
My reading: 50 mph
